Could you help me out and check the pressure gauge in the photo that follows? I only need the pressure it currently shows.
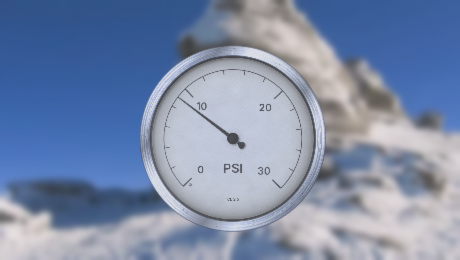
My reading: 9 psi
